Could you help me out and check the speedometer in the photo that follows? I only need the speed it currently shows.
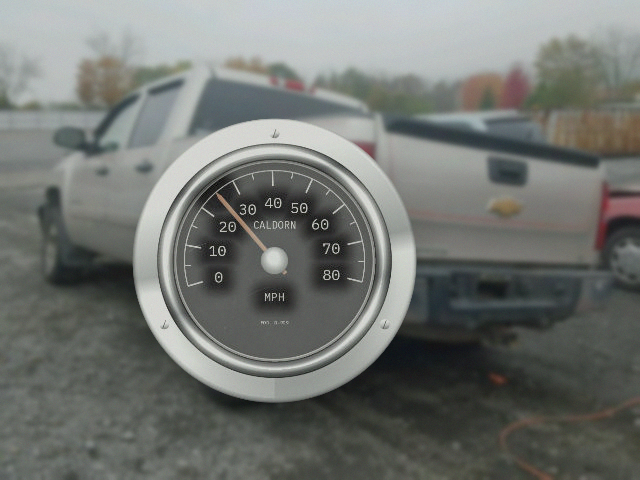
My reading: 25 mph
